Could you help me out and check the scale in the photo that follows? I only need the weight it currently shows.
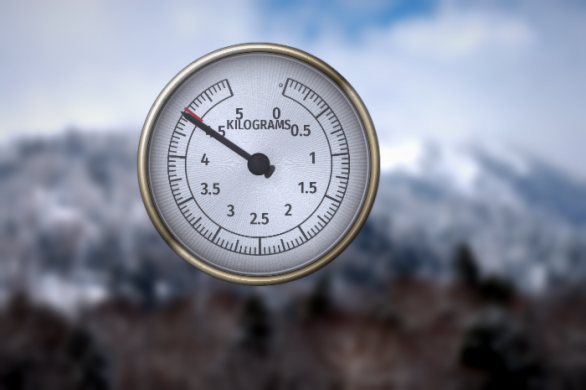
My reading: 4.45 kg
